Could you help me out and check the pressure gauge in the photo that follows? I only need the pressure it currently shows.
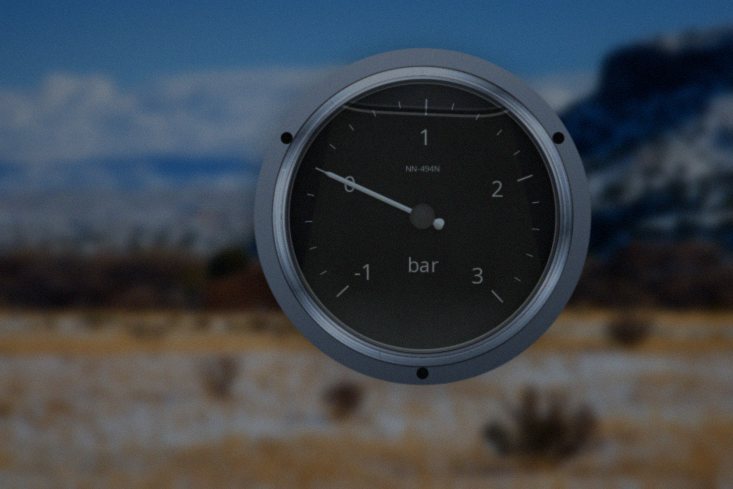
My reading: 0 bar
